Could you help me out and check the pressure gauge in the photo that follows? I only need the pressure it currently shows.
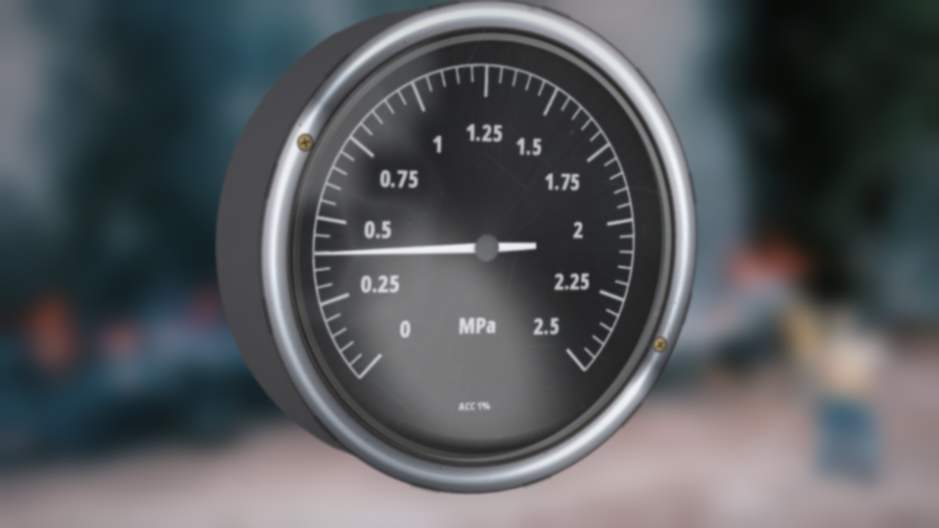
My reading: 0.4 MPa
